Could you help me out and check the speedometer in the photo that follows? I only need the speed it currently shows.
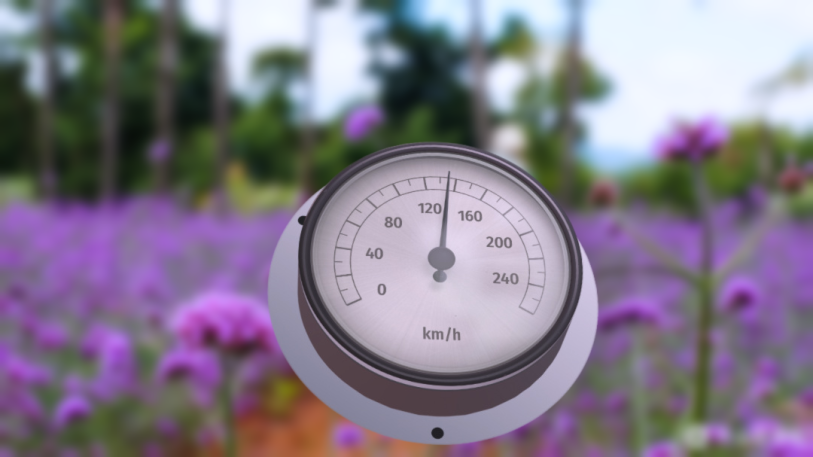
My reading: 135 km/h
